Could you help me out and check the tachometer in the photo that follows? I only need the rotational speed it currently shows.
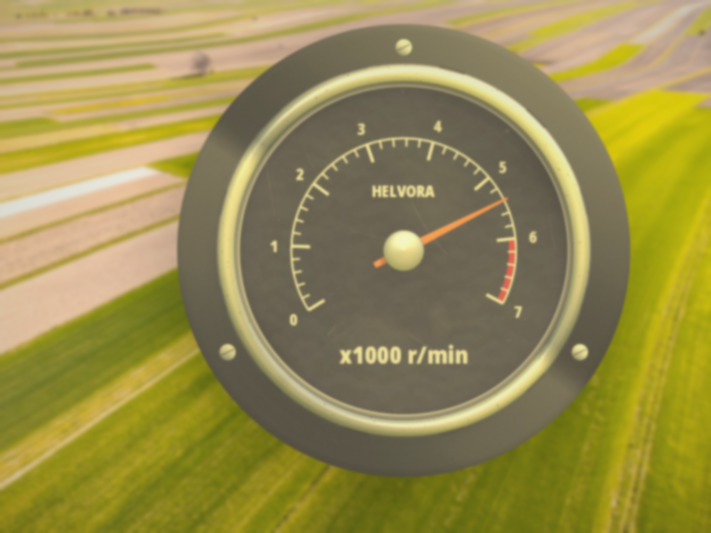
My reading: 5400 rpm
